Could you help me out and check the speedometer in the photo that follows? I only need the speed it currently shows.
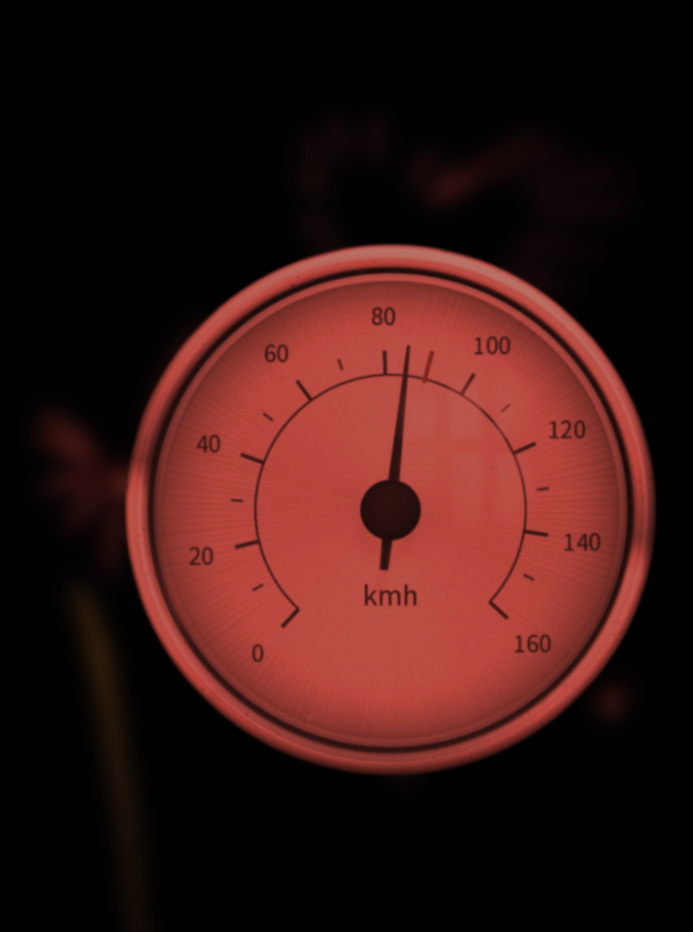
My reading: 85 km/h
